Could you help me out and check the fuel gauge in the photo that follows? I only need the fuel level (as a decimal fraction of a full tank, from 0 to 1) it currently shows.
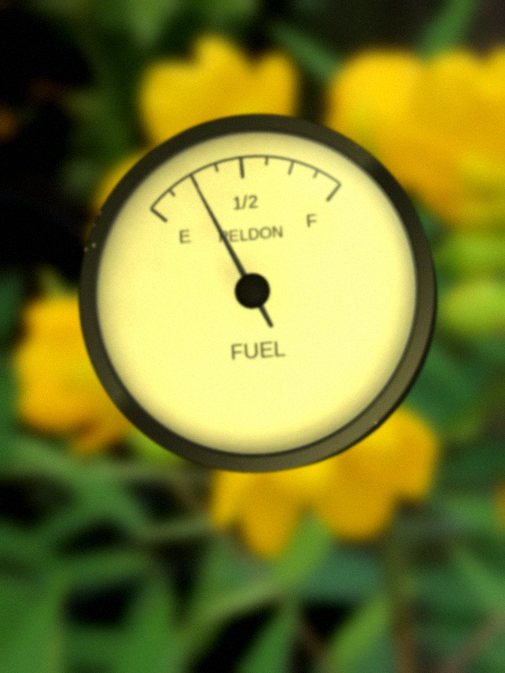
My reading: 0.25
